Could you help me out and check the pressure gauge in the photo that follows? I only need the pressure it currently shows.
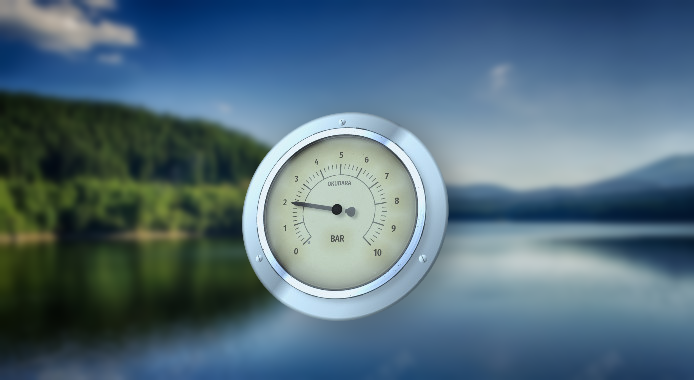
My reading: 2 bar
